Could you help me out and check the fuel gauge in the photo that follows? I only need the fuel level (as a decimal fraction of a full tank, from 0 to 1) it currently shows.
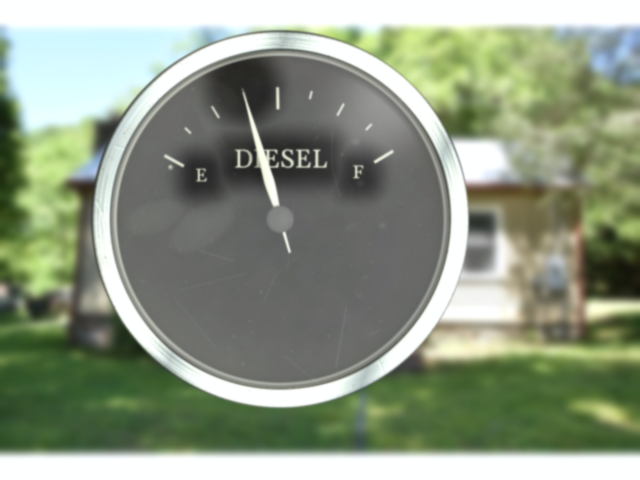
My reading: 0.375
